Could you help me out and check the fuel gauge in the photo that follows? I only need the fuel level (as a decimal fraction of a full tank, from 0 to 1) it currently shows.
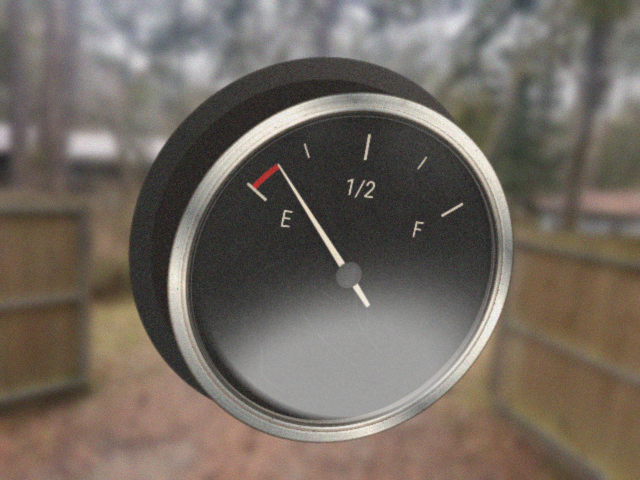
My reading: 0.125
